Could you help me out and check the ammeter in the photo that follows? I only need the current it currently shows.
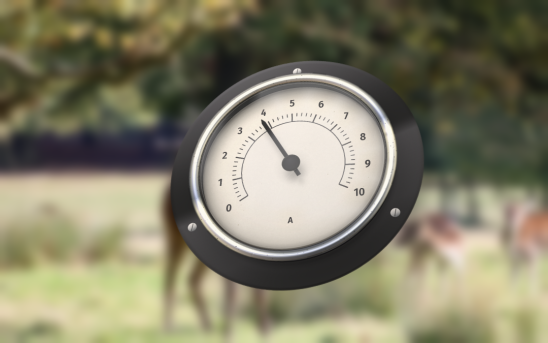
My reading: 3.8 A
